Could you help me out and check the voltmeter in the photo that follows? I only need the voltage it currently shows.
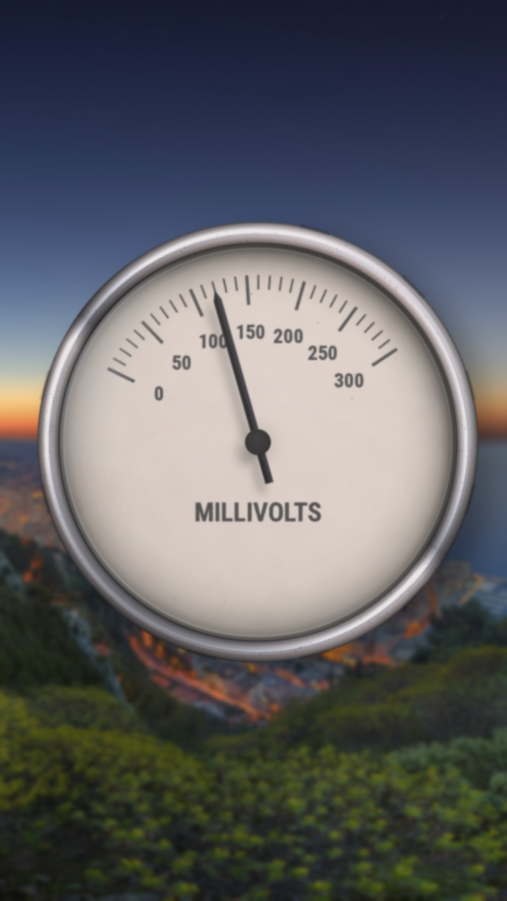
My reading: 120 mV
